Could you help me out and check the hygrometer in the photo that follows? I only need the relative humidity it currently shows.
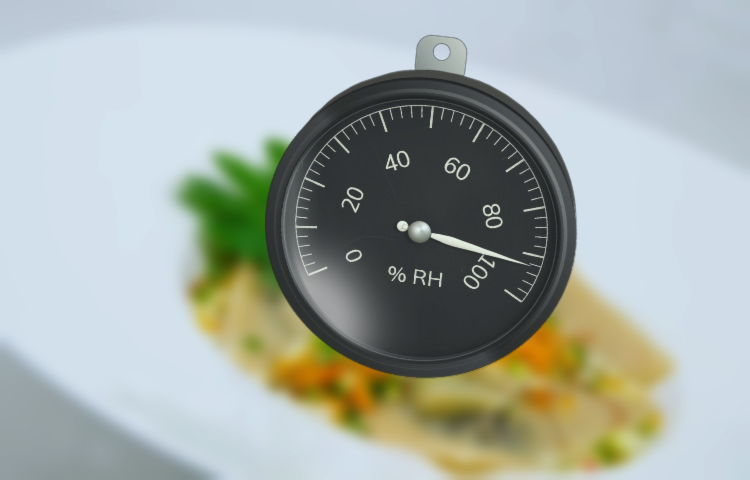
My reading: 92 %
